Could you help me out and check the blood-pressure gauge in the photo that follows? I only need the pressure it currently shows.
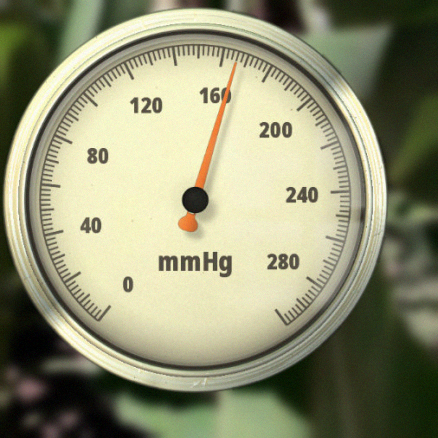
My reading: 166 mmHg
